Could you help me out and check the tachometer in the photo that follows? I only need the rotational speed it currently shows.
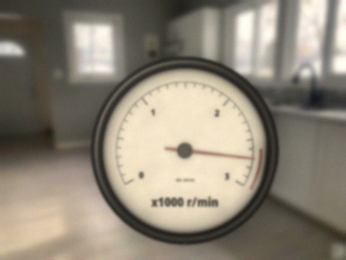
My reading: 2700 rpm
